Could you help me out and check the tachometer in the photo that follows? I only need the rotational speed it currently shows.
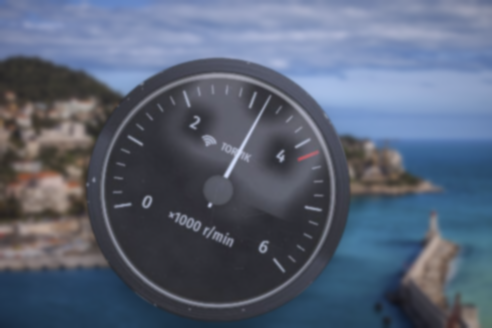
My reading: 3200 rpm
